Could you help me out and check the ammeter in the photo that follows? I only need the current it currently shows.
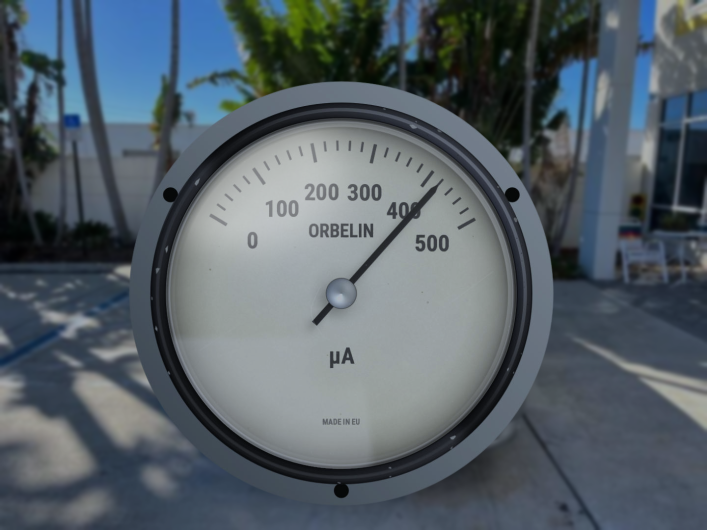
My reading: 420 µA
